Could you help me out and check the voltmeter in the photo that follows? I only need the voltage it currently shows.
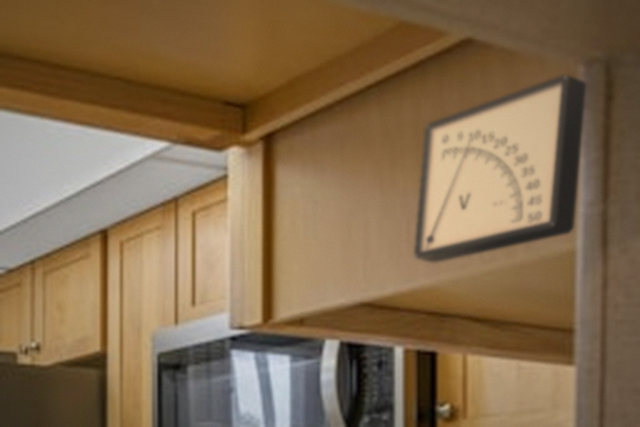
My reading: 10 V
